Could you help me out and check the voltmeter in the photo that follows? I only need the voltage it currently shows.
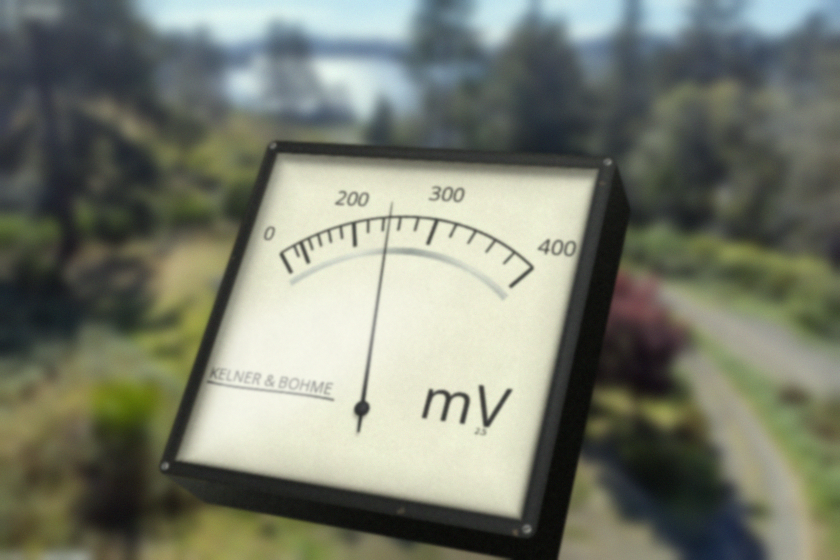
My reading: 250 mV
